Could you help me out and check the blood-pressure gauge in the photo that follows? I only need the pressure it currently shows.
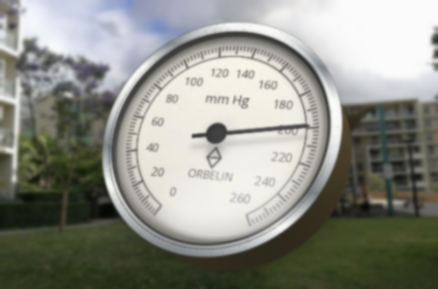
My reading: 200 mmHg
